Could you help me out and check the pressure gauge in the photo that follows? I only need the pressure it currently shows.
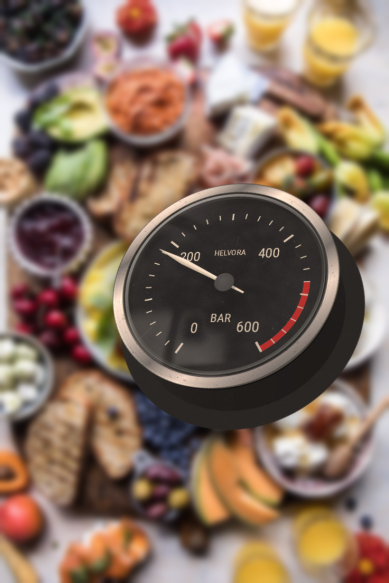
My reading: 180 bar
